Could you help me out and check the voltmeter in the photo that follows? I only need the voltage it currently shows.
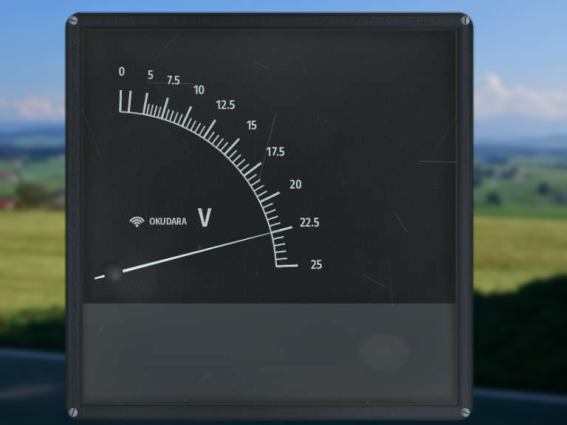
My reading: 22.5 V
